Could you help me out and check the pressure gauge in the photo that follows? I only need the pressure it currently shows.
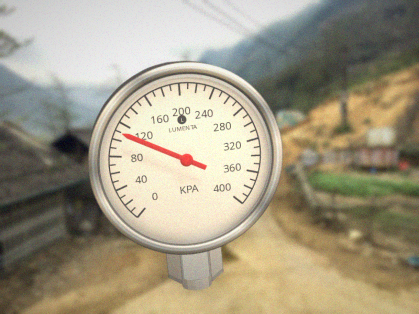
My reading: 110 kPa
